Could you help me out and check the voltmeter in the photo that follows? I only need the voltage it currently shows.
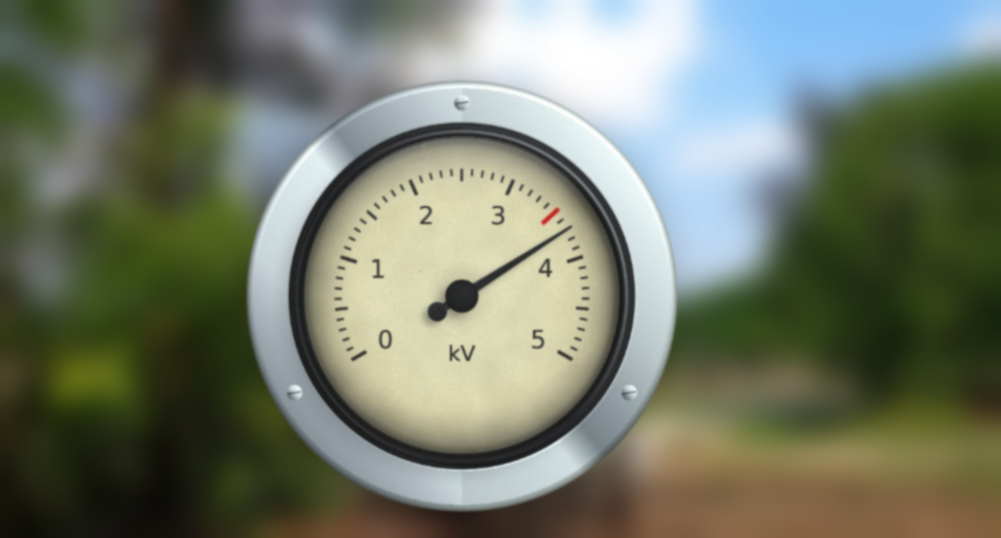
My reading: 3.7 kV
